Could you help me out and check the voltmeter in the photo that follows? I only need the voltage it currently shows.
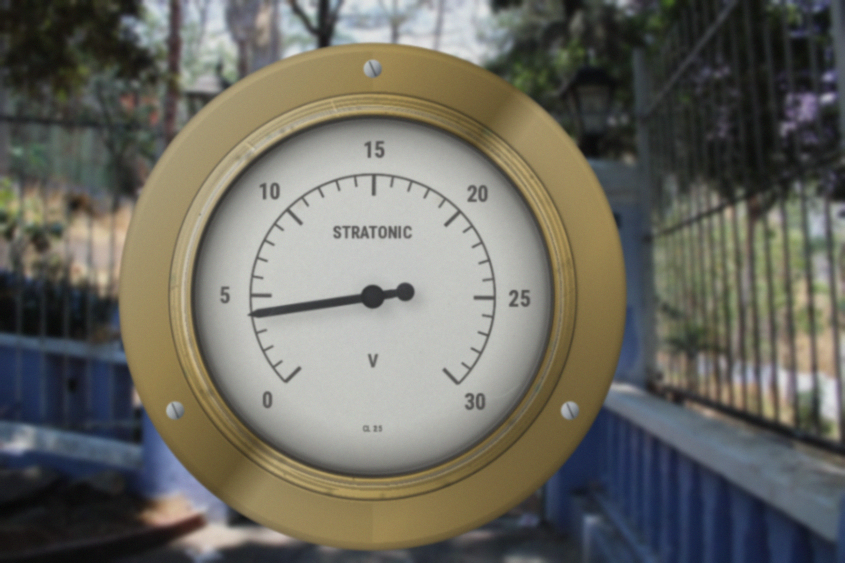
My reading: 4 V
